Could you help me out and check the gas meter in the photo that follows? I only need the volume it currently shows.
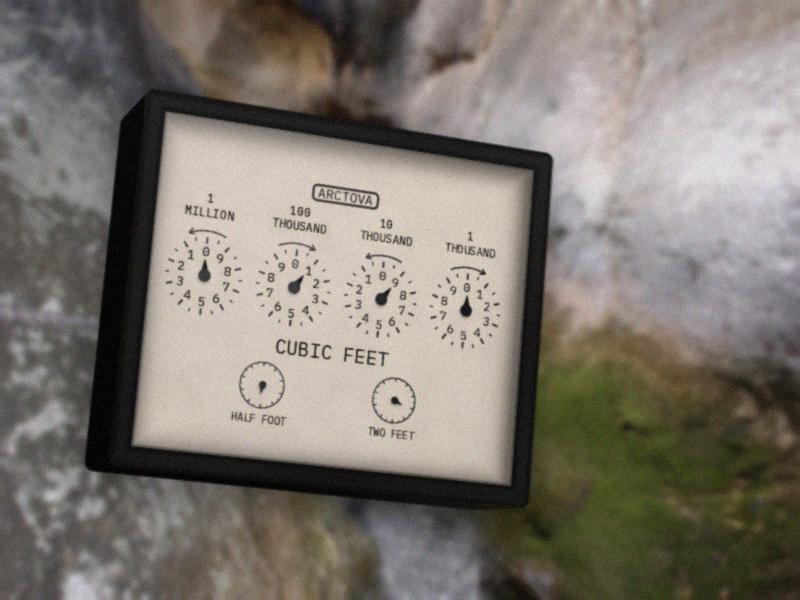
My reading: 9000 ft³
